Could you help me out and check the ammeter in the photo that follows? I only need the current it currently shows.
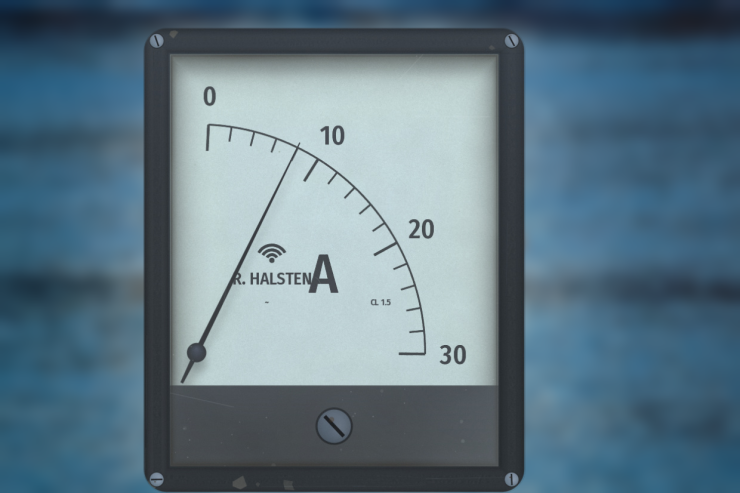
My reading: 8 A
